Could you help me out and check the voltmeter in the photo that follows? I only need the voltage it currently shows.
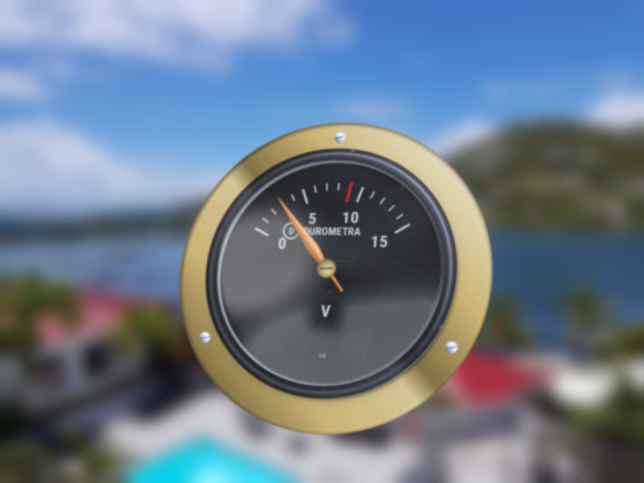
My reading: 3 V
